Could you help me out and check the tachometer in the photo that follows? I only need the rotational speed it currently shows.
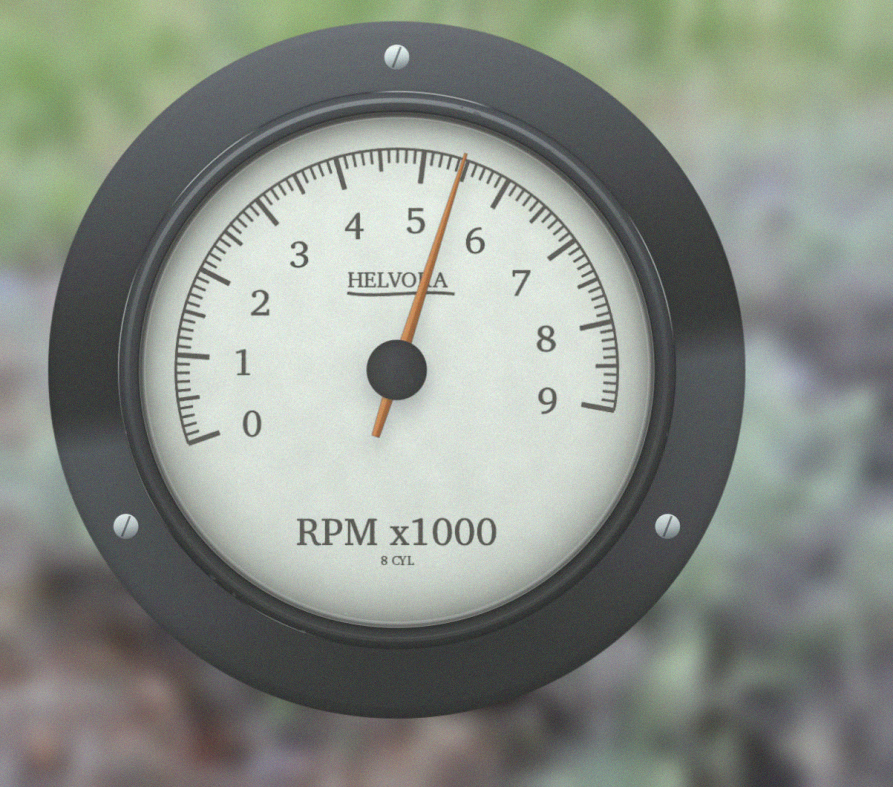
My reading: 5450 rpm
